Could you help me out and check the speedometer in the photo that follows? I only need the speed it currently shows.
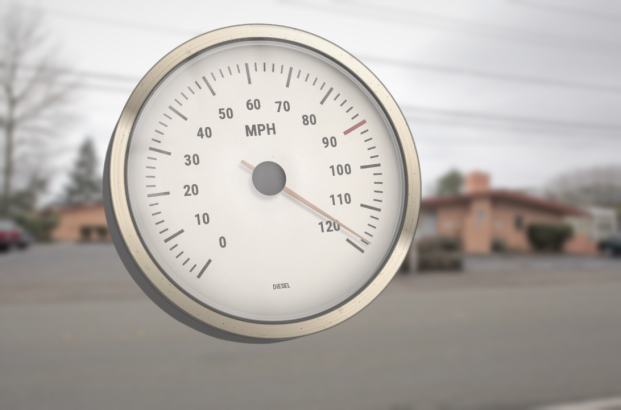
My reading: 118 mph
